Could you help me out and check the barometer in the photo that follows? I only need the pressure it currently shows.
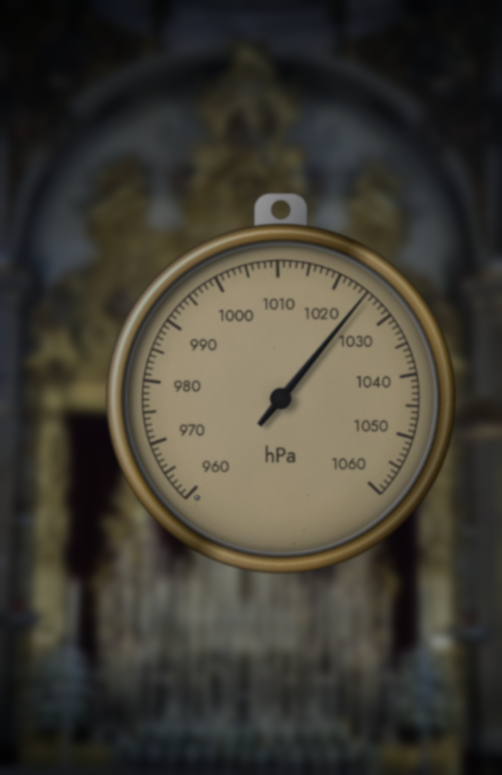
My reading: 1025 hPa
